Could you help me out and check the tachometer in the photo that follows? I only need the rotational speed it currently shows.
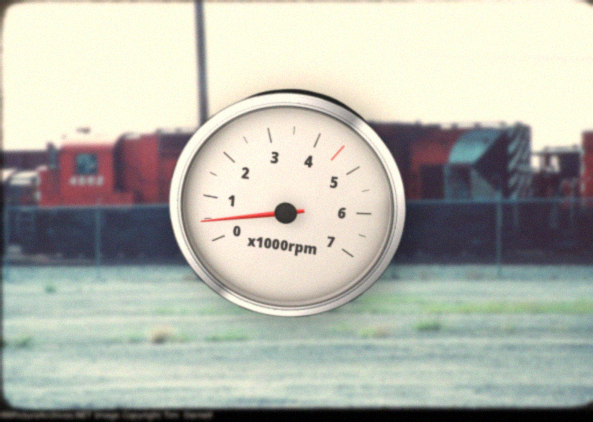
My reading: 500 rpm
